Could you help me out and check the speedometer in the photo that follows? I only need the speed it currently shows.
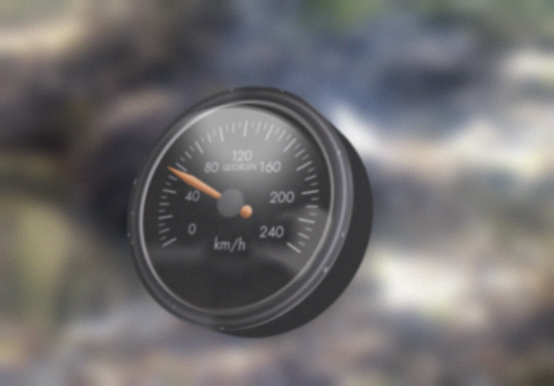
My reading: 55 km/h
